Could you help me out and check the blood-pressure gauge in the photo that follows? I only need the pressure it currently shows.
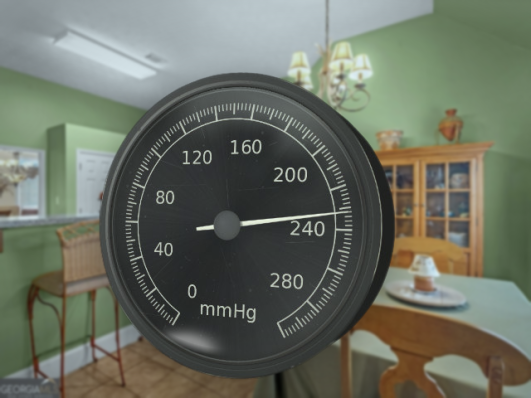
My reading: 232 mmHg
